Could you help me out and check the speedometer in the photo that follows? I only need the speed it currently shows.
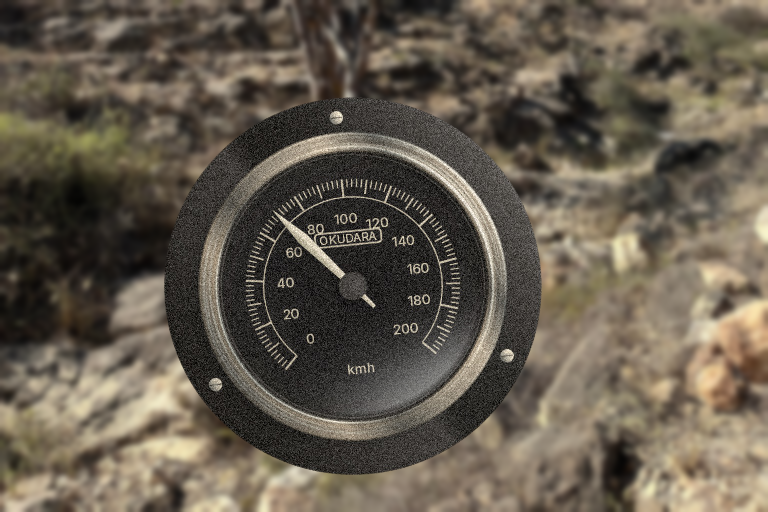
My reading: 70 km/h
